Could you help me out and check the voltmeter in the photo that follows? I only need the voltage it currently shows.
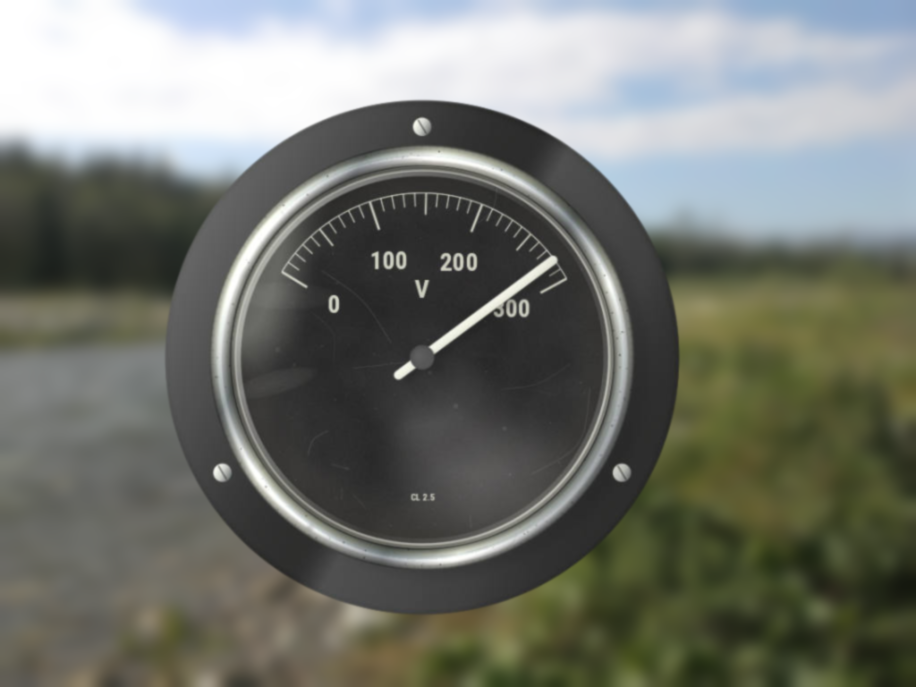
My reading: 280 V
